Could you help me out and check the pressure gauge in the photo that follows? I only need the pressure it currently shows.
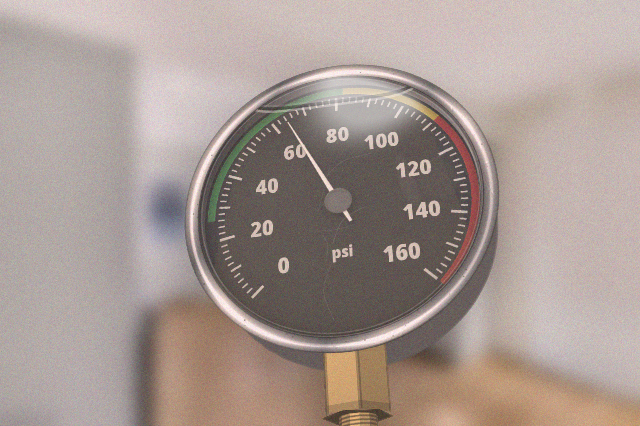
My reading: 64 psi
